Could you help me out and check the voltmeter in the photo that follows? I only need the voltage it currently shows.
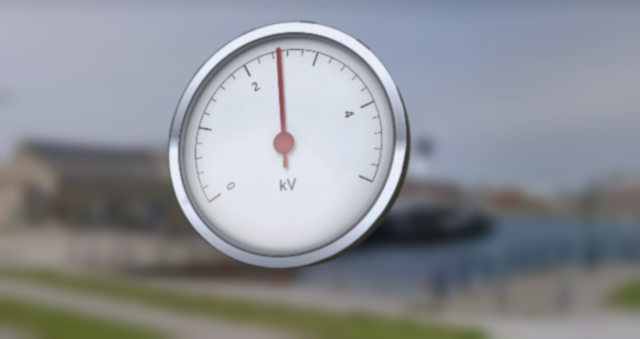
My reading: 2.5 kV
